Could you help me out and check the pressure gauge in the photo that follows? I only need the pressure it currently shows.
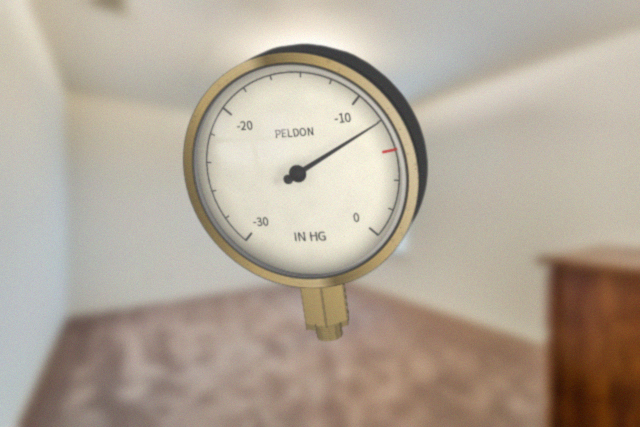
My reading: -8 inHg
